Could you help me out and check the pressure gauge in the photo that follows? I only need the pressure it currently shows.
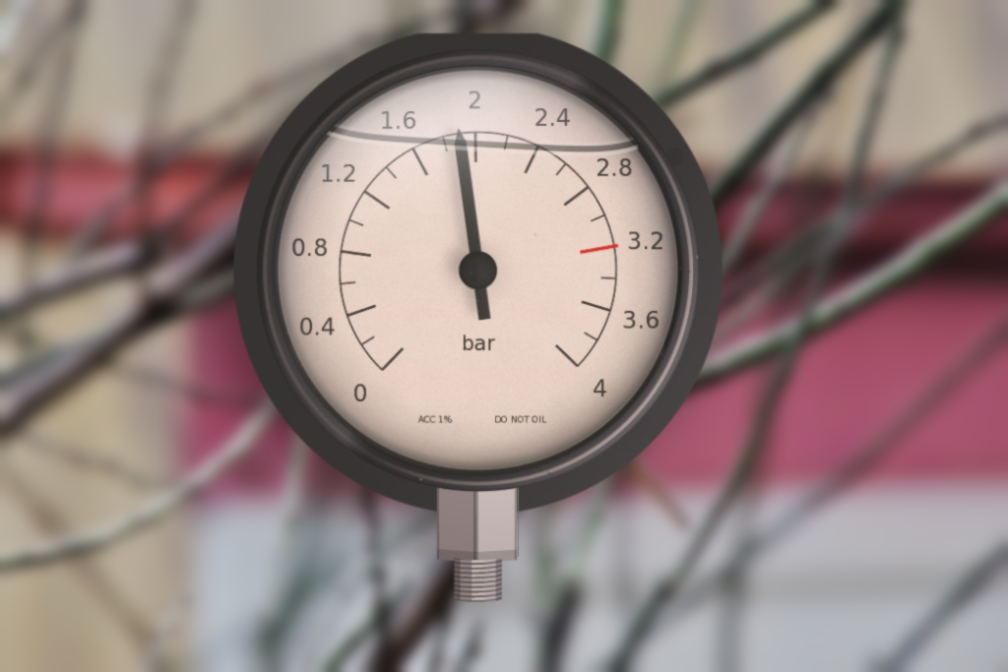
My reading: 1.9 bar
